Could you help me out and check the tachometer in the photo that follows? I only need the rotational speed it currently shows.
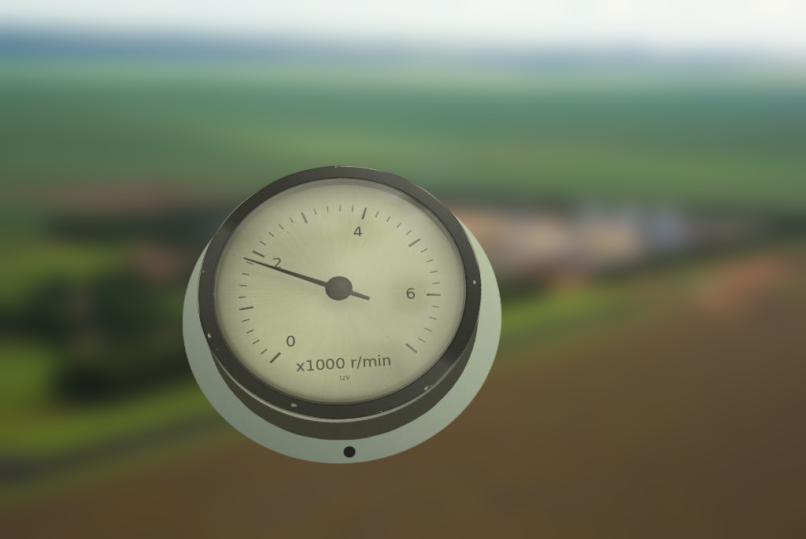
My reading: 1800 rpm
